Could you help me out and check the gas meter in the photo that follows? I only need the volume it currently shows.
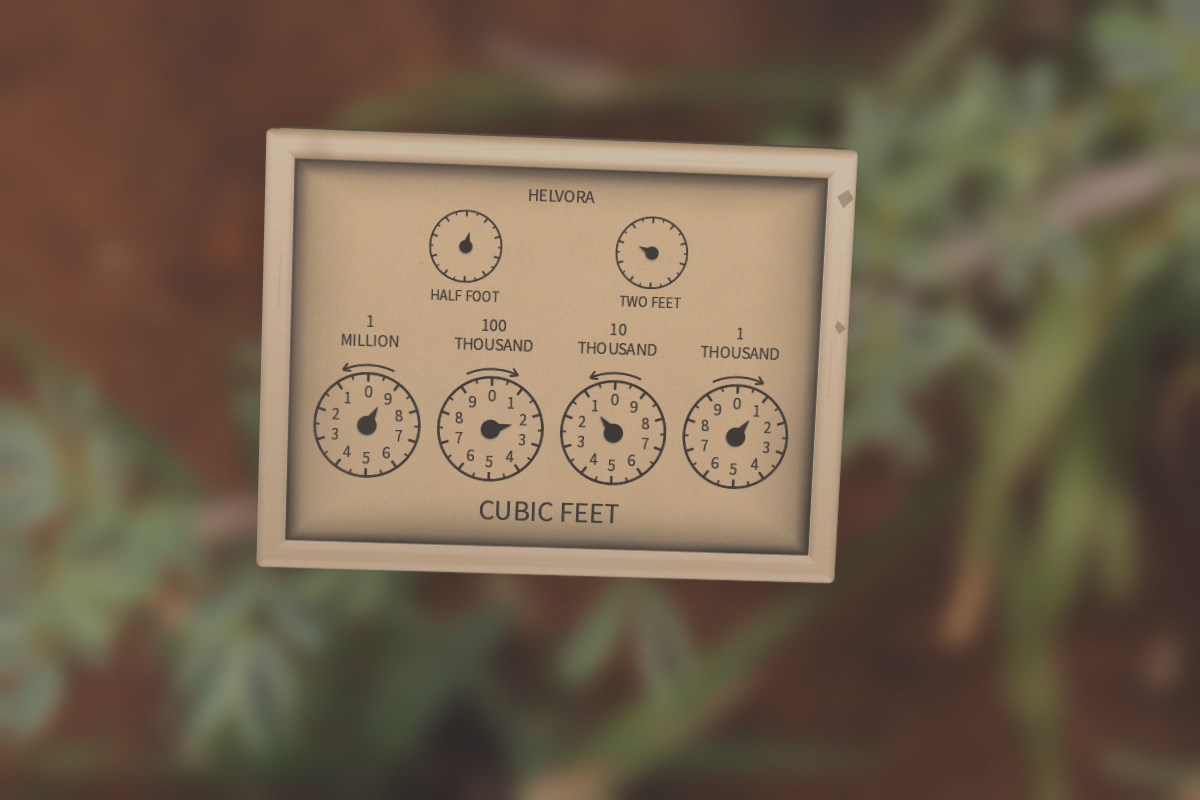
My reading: 921100 ft³
